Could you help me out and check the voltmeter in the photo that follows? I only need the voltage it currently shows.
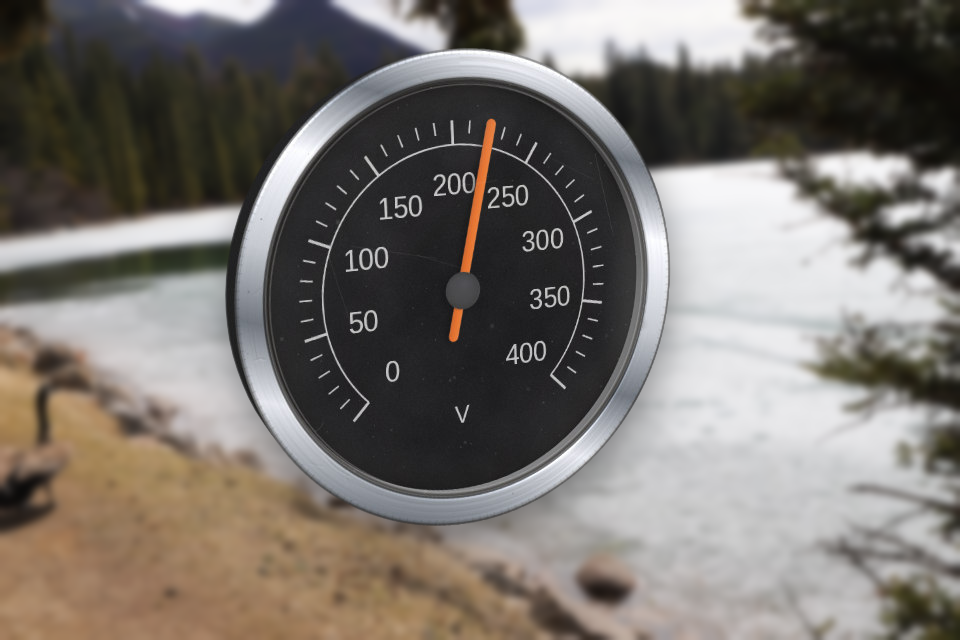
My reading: 220 V
